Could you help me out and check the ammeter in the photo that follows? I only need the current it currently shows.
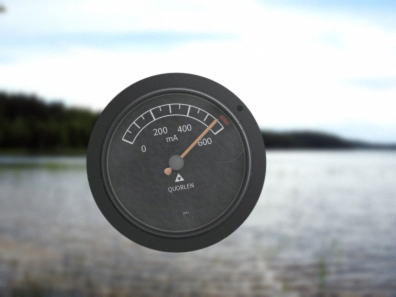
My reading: 550 mA
